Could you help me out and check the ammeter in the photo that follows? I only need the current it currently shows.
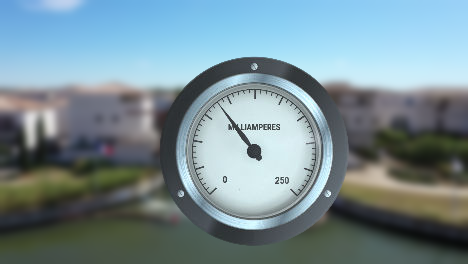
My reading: 90 mA
